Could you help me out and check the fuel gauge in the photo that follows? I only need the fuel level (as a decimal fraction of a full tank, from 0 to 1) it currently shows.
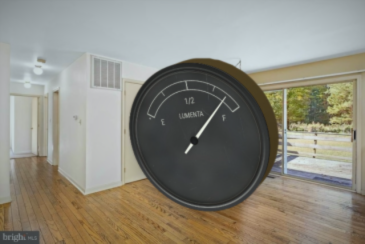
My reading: 0.875
